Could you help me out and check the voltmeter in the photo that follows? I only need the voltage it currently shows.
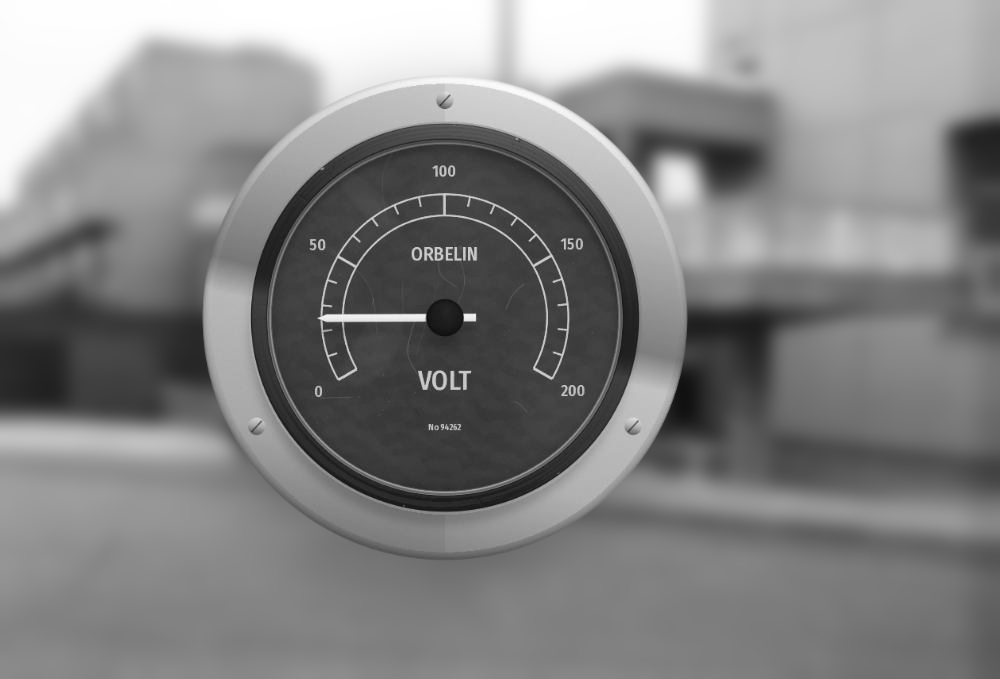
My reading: 25 V
